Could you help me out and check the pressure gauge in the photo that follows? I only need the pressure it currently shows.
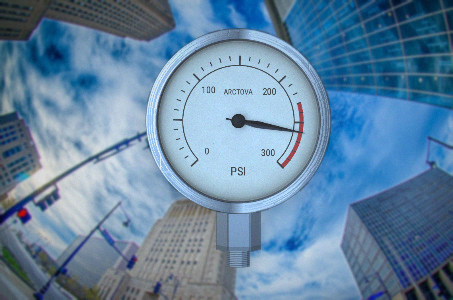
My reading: 260 psi
